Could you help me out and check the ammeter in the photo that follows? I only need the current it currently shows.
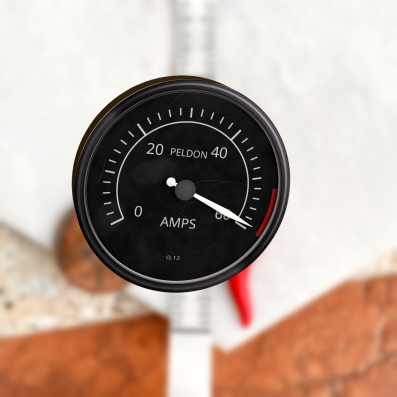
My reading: 59 A
